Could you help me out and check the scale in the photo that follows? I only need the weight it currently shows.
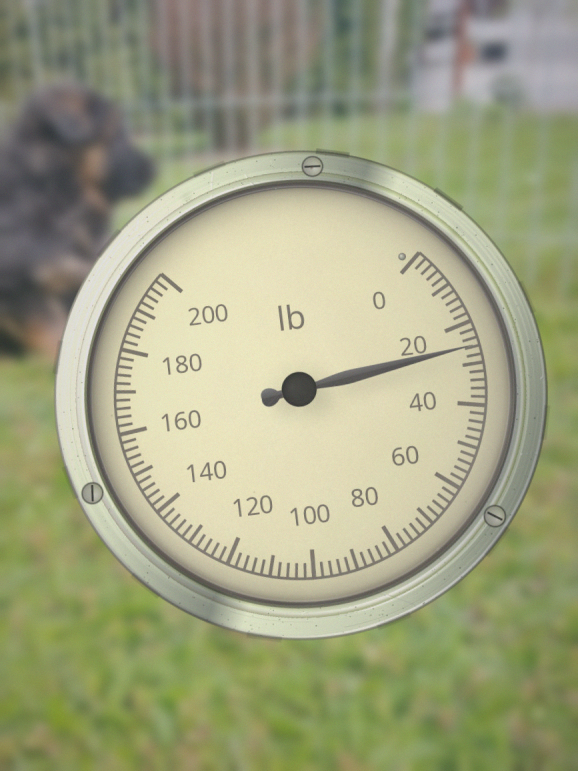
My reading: 26 lb
